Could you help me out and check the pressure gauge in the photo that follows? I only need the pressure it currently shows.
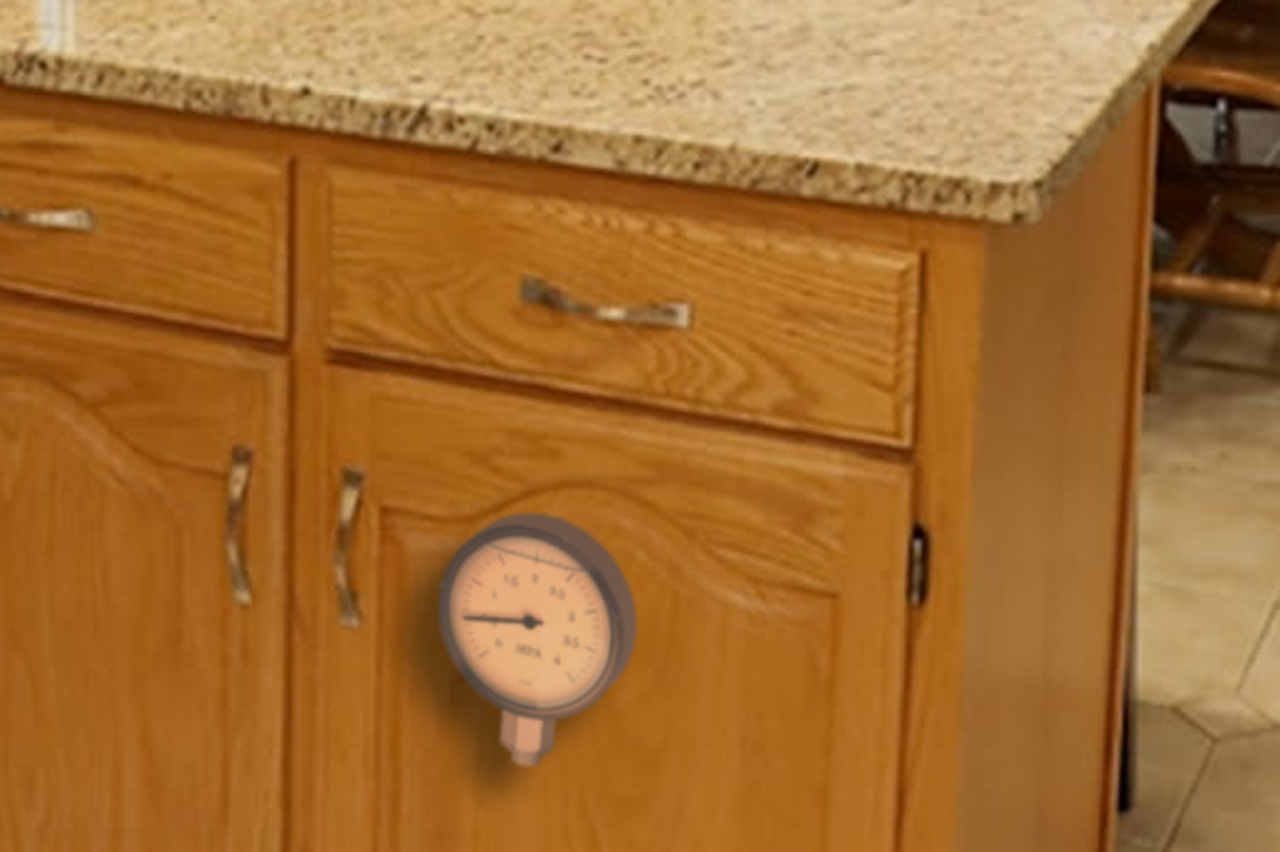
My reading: 0.5 MPa
